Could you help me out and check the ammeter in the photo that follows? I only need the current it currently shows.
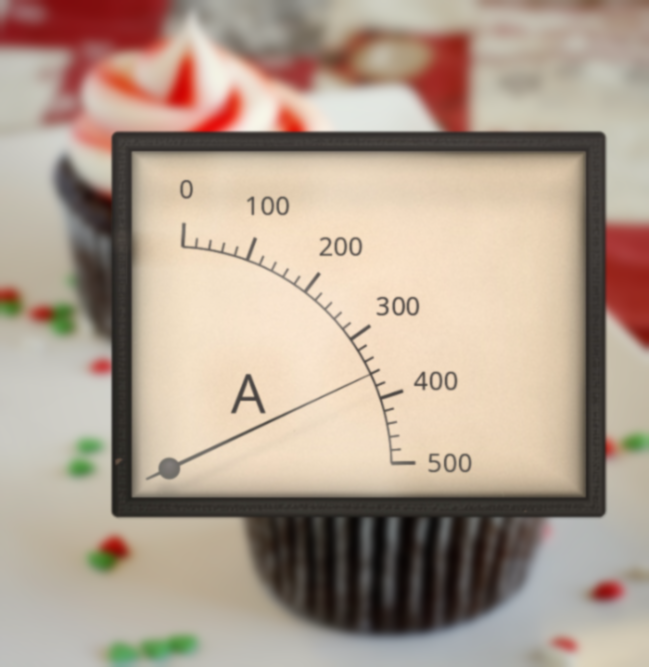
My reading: 360 A
